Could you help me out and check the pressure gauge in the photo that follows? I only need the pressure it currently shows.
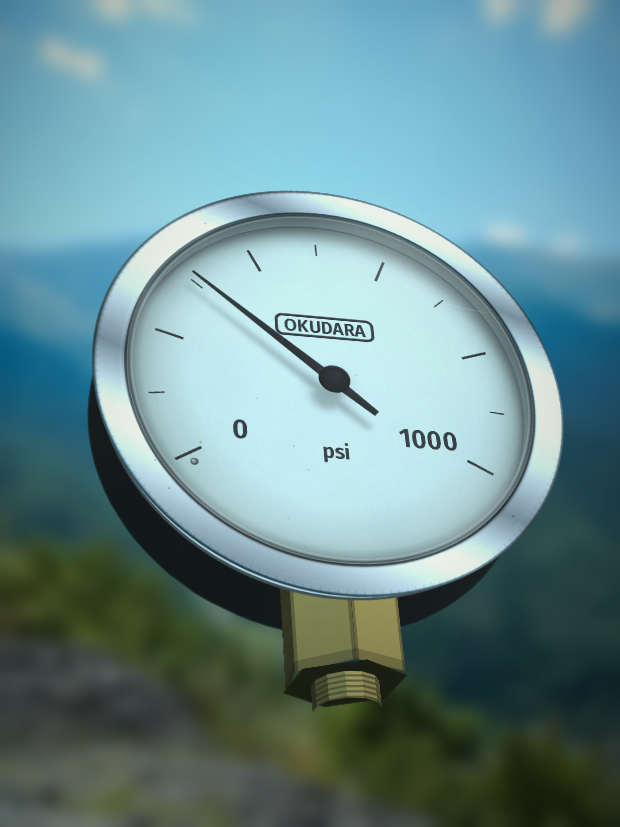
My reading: 300 psi
